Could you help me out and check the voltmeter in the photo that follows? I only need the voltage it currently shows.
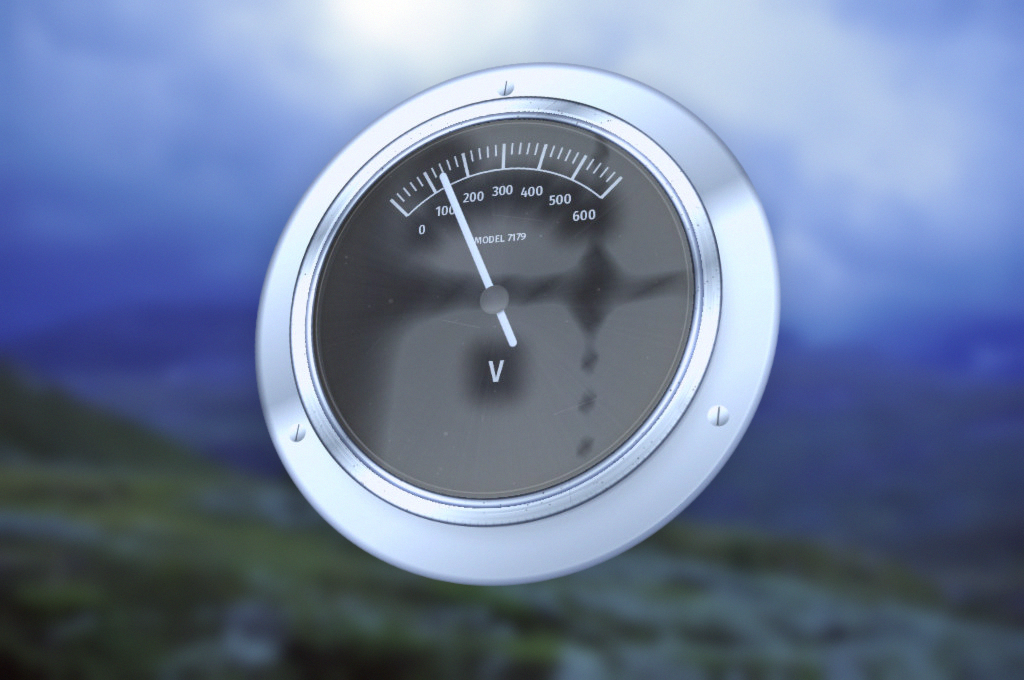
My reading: 140 V
